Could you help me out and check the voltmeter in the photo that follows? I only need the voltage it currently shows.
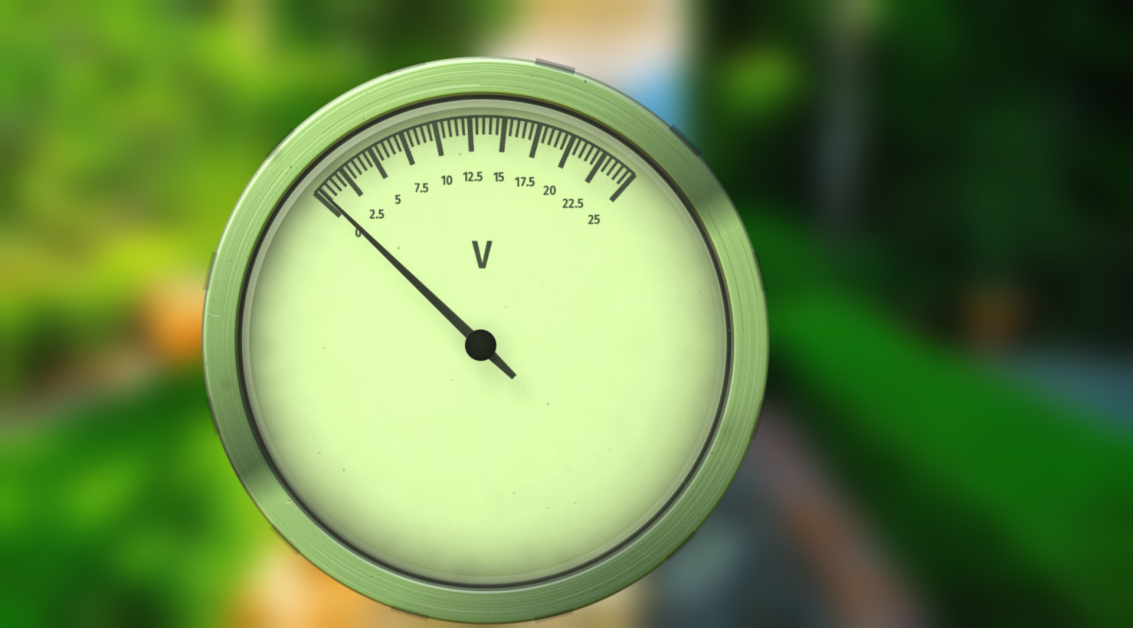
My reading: 0.5 V
